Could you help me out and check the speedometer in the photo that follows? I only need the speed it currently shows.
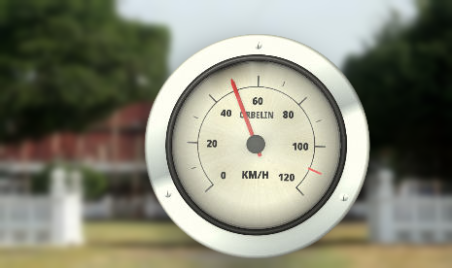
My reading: 50 km/h
